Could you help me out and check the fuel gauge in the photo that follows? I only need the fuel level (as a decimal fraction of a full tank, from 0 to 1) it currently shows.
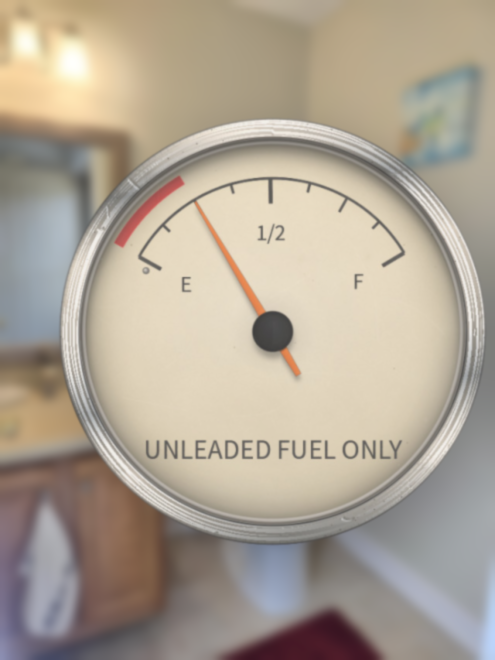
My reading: 0.25
